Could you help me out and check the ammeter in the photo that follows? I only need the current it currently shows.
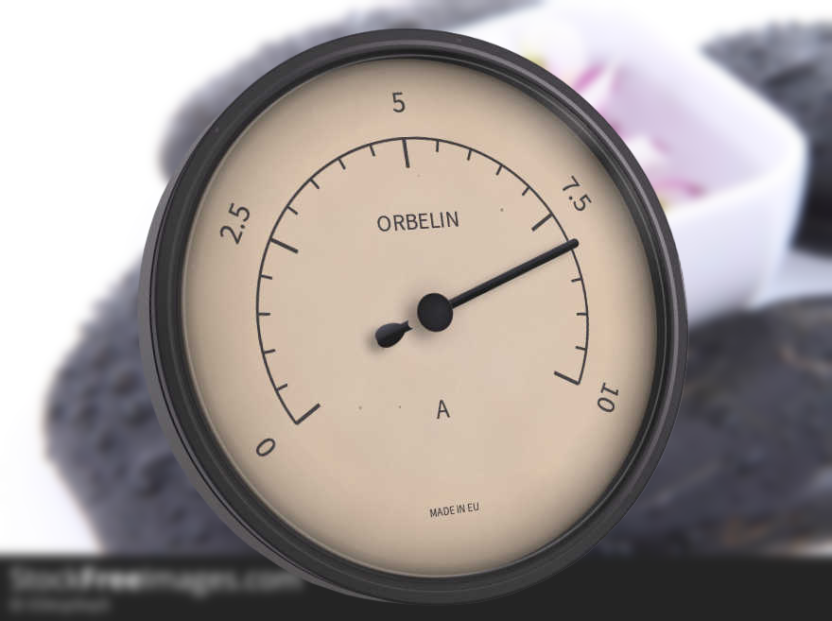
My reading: 8 A
